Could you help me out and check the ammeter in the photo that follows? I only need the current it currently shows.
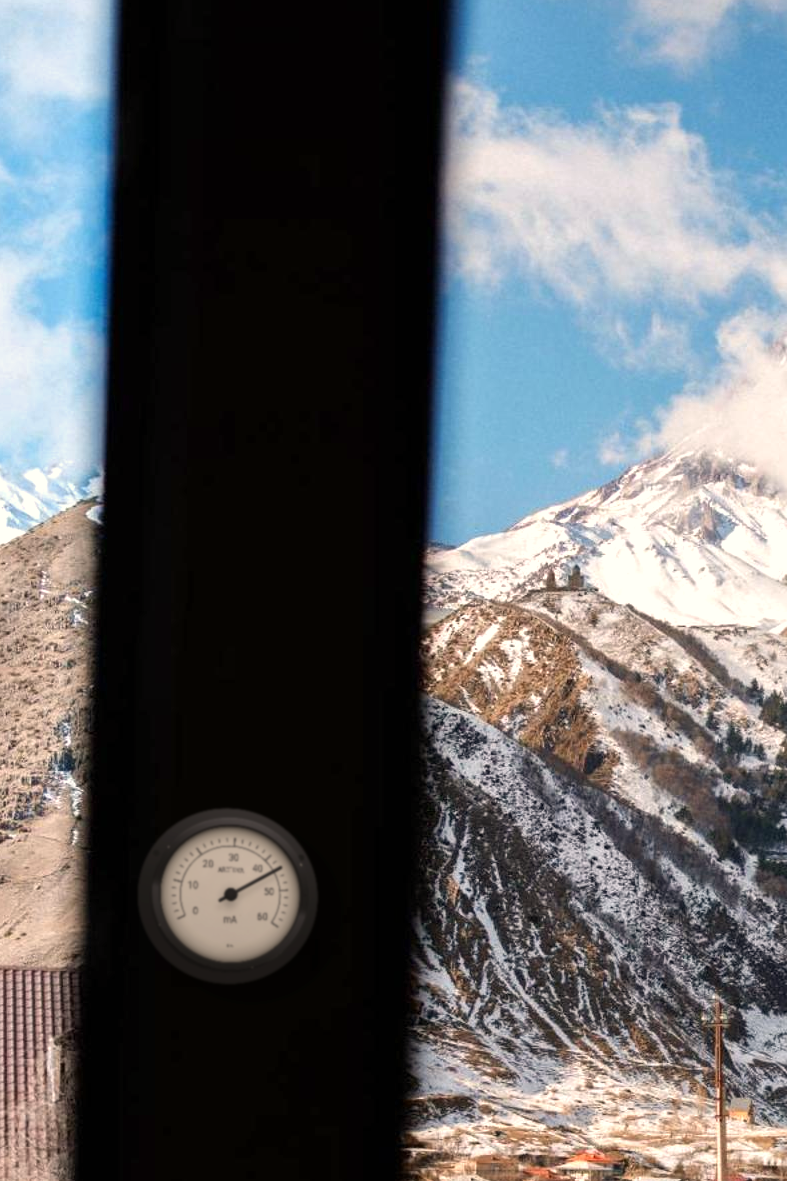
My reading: 44 mA
